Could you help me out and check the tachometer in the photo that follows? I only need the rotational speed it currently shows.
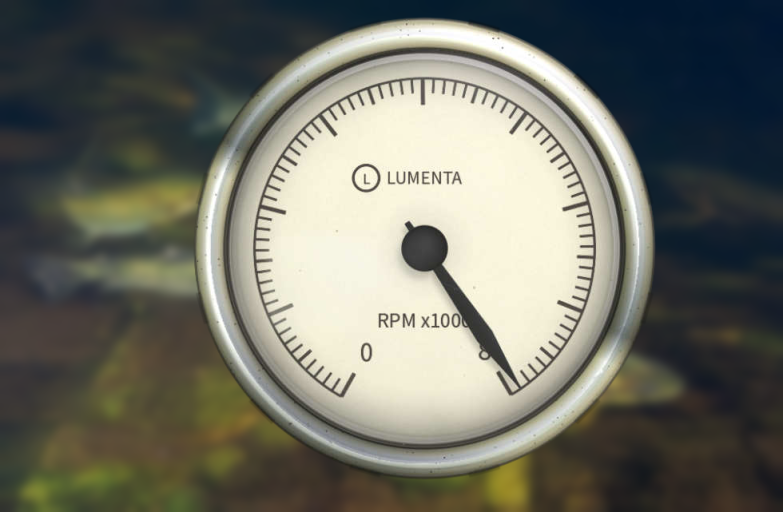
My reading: 7900 rpm
